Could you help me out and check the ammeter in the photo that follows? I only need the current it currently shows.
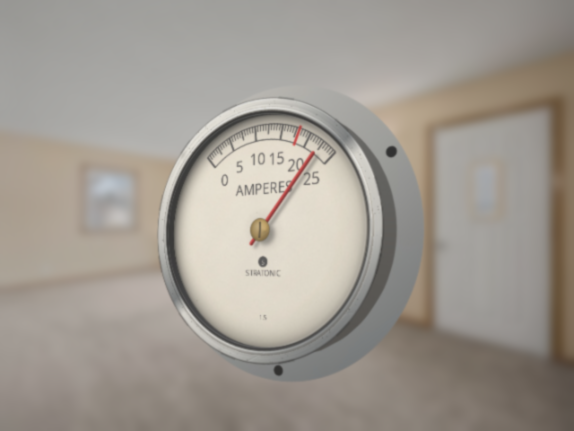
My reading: 22.5 A
